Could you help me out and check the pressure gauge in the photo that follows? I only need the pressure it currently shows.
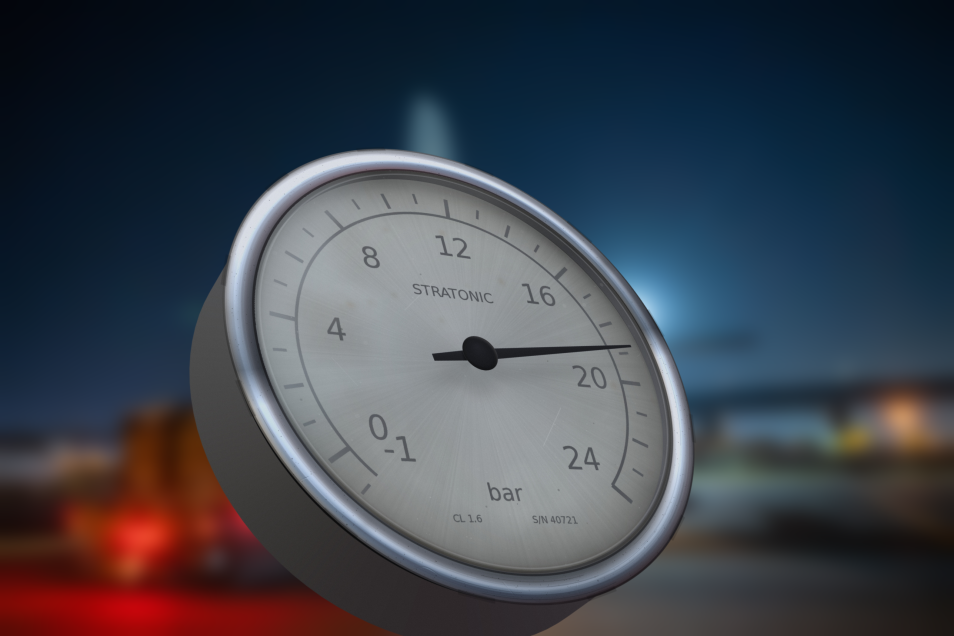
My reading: 19 bar
